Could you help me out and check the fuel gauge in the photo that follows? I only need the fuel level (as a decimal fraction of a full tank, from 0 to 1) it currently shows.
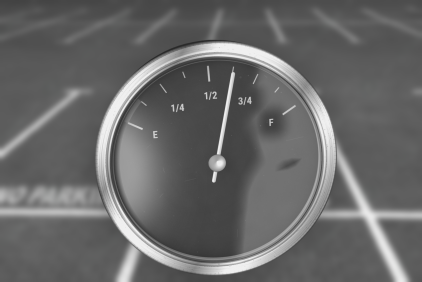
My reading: 0.625
